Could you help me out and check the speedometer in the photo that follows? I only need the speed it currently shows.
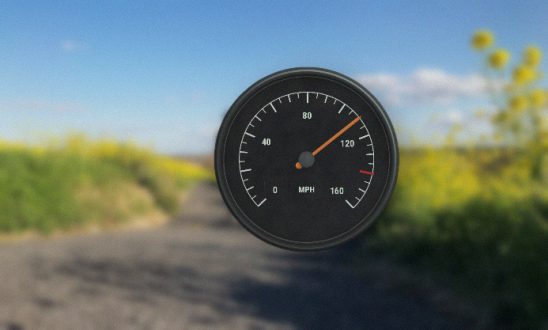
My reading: 110 mph
